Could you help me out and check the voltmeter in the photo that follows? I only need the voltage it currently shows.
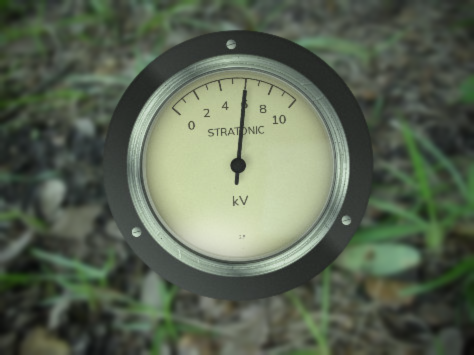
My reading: 6 kV
